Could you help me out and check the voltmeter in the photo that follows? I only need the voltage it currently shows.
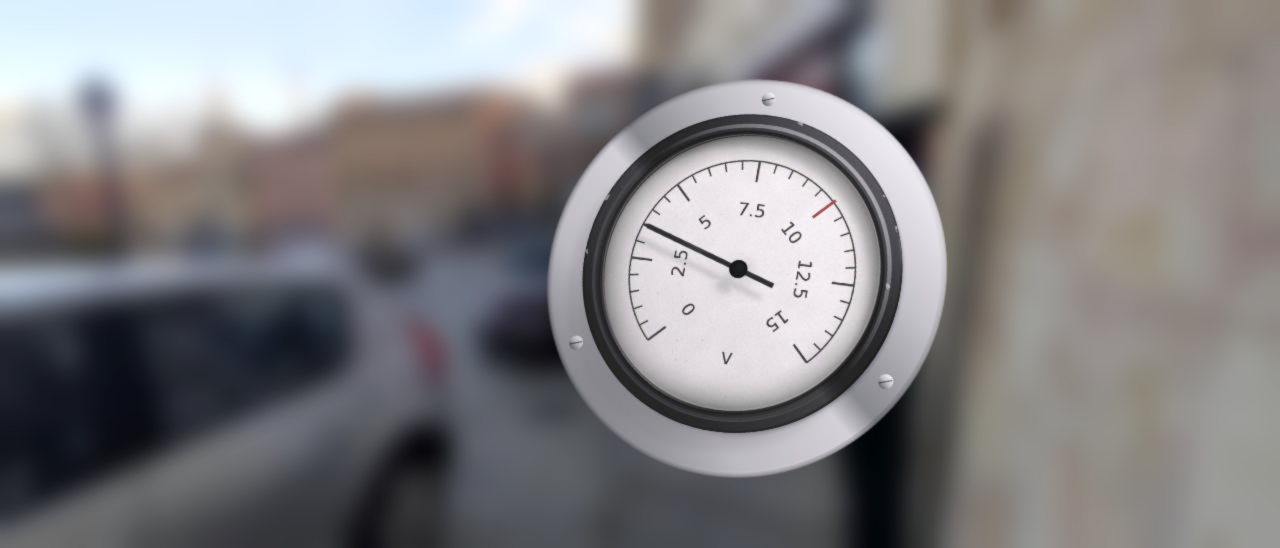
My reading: 3.5 V
